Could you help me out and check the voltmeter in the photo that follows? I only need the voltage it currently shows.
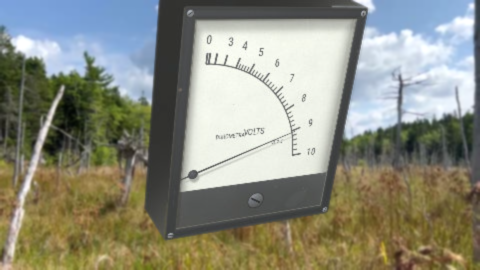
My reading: 9 V
